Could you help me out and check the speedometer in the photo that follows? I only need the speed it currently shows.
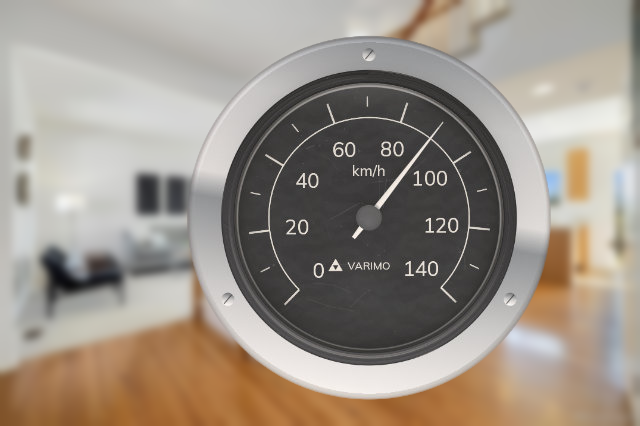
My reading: 90 km/h
